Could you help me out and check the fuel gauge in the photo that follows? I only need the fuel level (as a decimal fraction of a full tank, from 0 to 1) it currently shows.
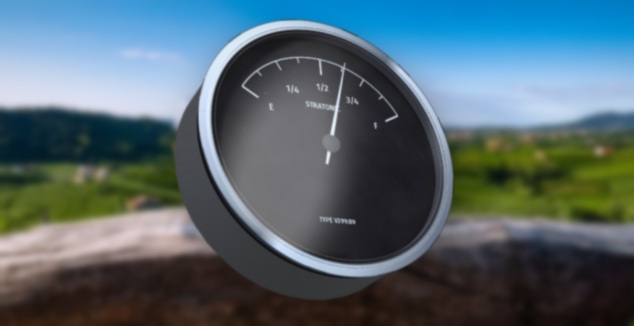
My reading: 0.625
